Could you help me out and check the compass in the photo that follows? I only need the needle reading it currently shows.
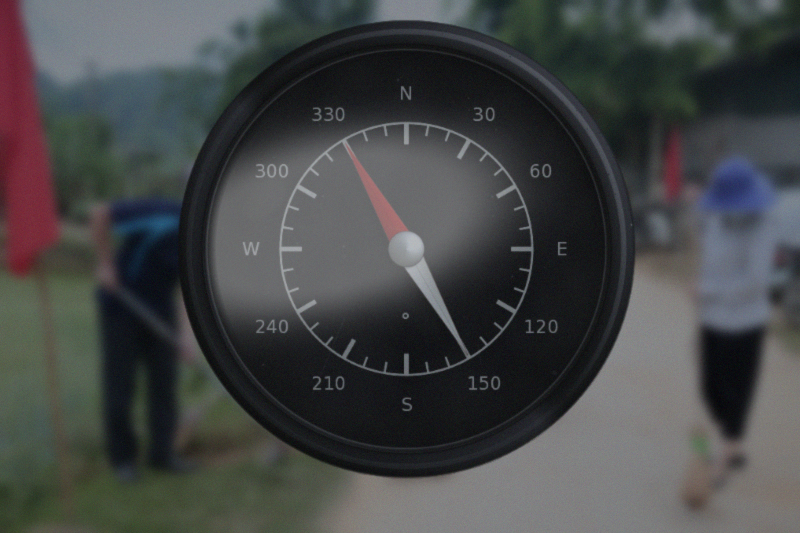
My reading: 330 °
